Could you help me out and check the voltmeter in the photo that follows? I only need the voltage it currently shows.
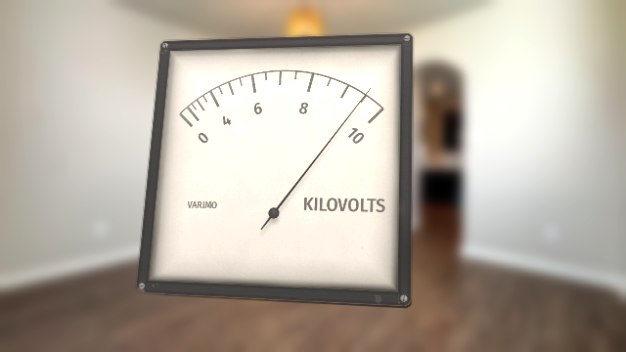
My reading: 9.5 kV
